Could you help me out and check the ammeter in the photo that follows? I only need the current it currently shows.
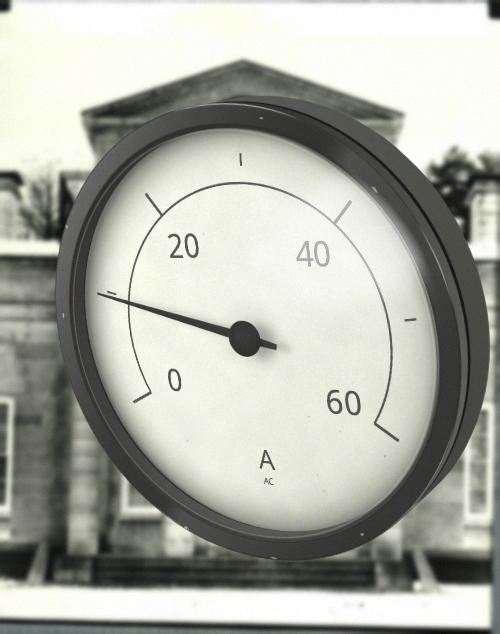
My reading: 10 A
